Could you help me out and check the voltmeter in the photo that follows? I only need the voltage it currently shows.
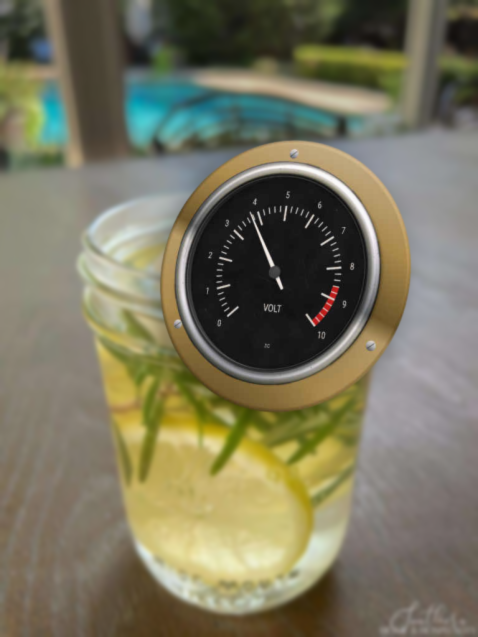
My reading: 3.8 V
